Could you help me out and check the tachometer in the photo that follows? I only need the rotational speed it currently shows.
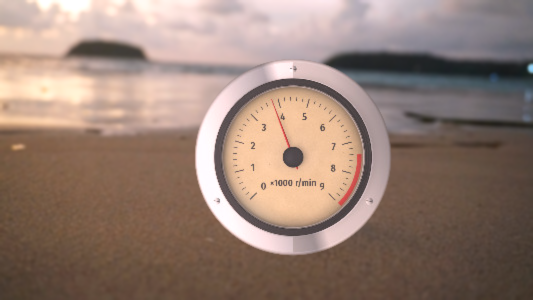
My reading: 3800 rpm
